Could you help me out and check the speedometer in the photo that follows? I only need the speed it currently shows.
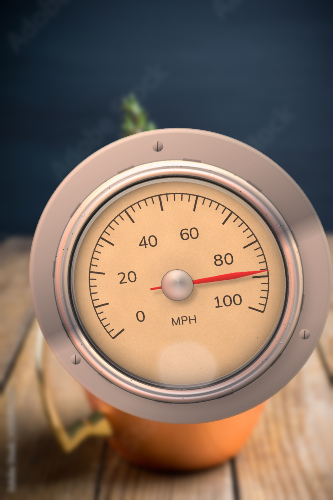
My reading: 88 mph
